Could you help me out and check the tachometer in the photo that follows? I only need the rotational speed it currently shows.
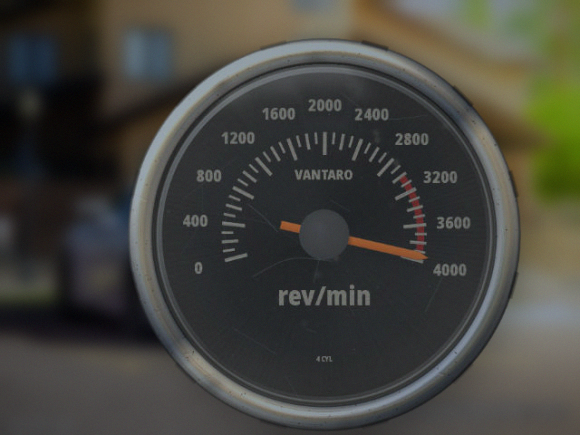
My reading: 3950 rpm
